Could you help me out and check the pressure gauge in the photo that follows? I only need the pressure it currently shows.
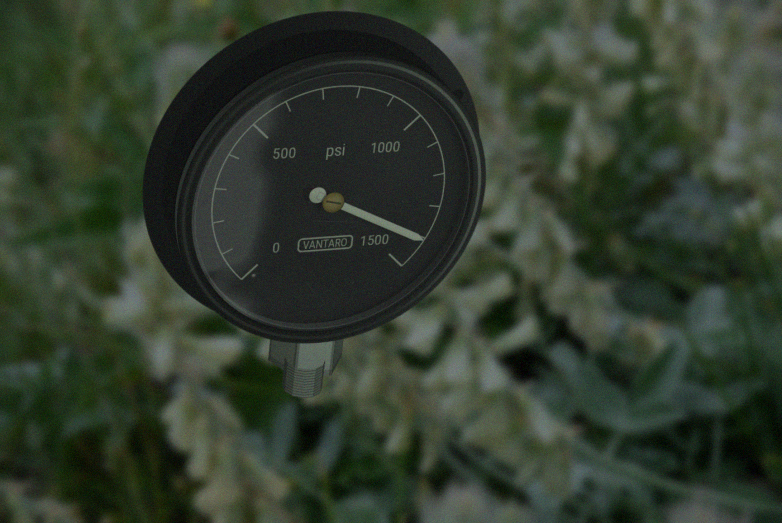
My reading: 1400 psi
